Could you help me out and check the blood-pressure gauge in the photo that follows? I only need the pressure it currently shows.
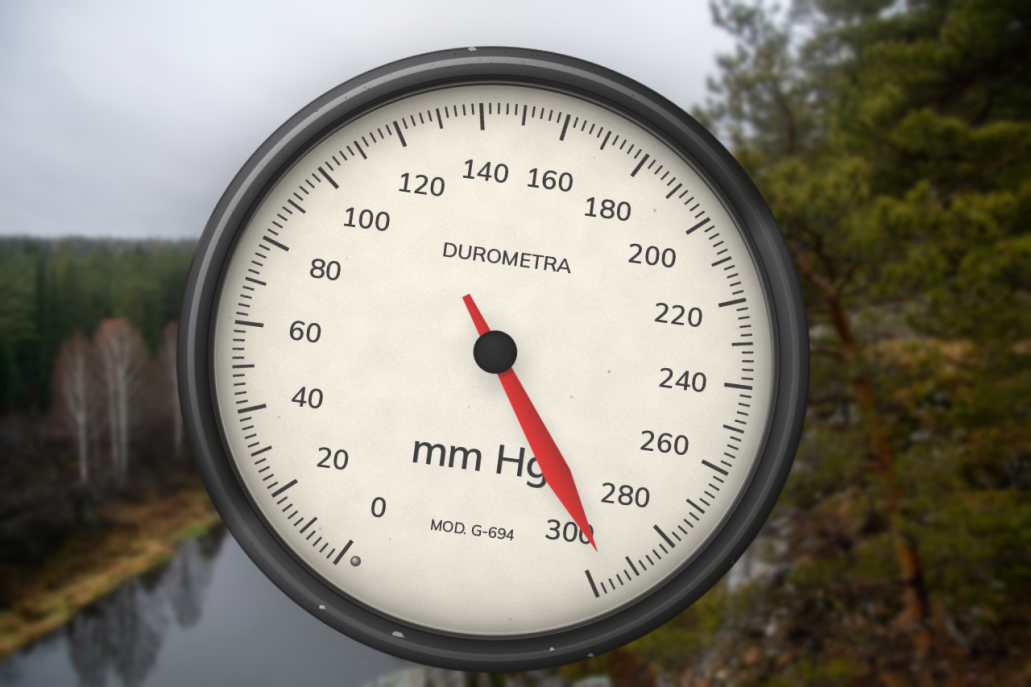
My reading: 296 mmHg
